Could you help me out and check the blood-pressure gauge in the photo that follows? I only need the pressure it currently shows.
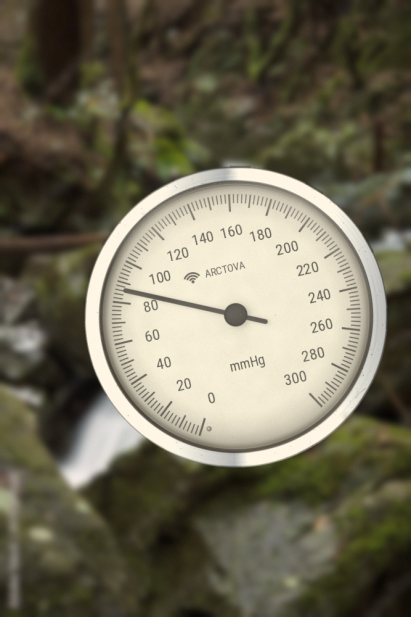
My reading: 86 mmHg
